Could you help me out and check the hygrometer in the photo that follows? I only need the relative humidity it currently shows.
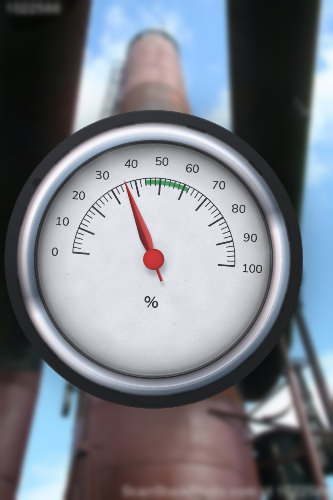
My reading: 36 %
